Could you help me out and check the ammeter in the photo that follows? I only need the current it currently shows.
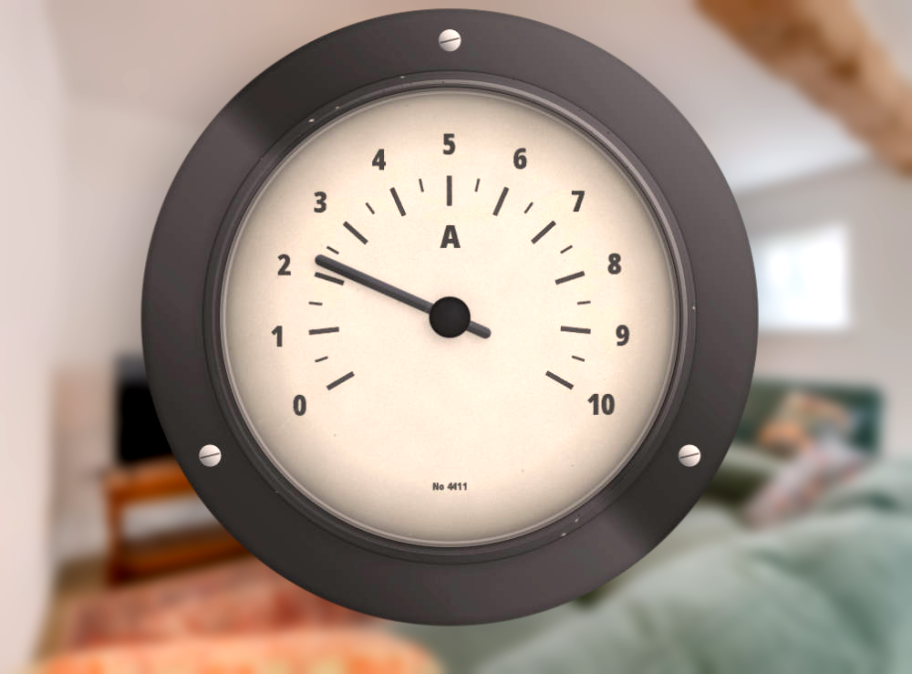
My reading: 2.25 A
